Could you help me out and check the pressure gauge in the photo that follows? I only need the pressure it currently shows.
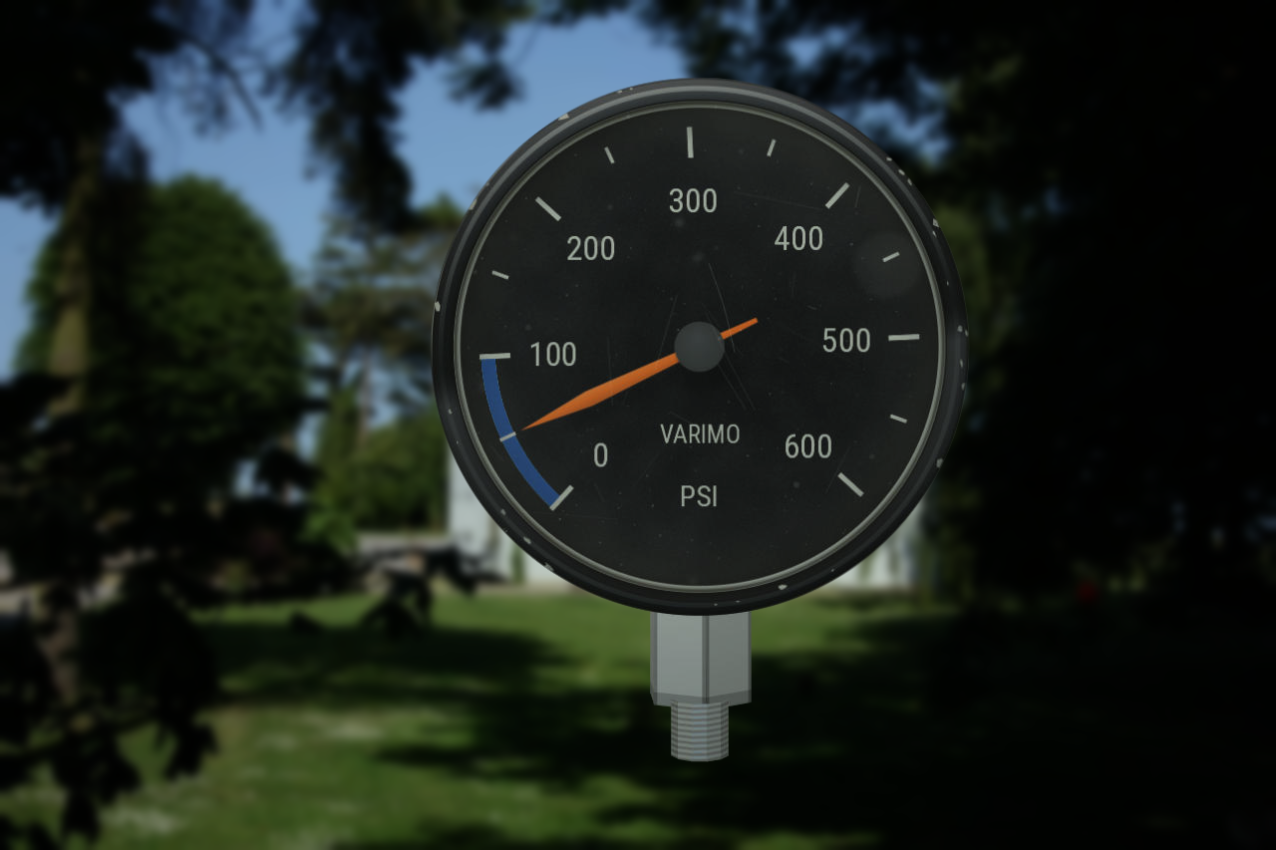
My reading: 50 psi
